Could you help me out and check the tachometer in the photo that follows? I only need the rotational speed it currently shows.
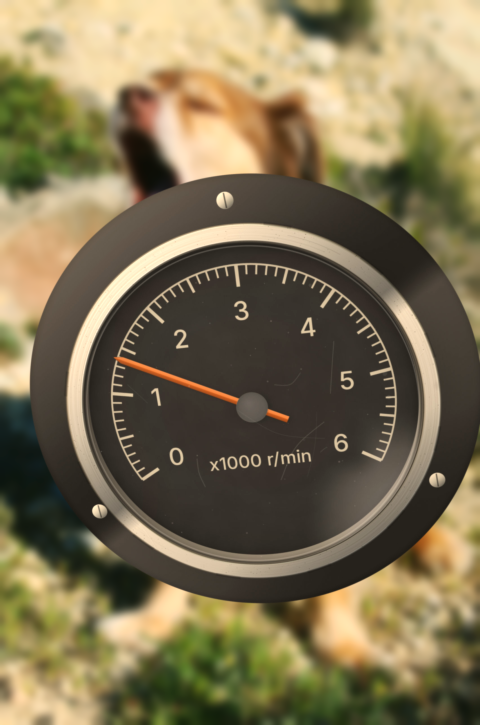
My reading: 1400 rpm
